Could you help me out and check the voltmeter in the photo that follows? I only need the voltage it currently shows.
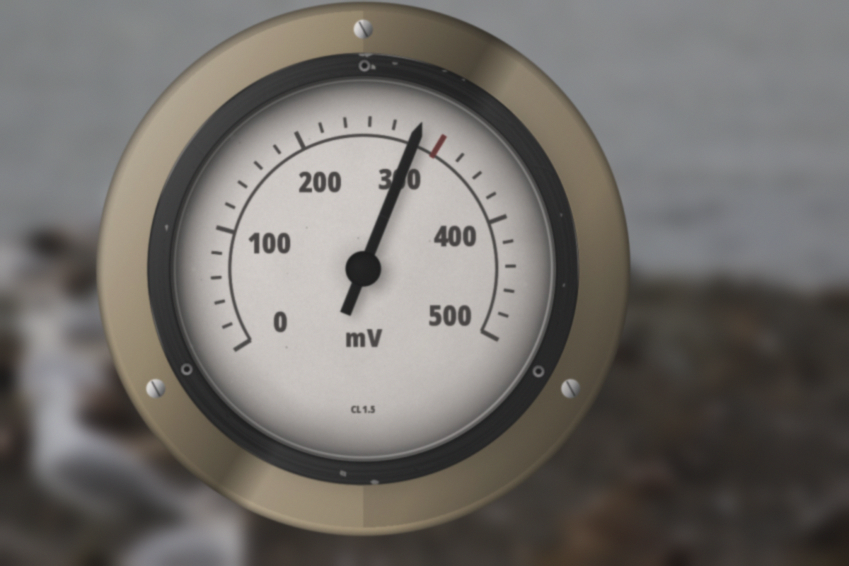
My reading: 300 mV
